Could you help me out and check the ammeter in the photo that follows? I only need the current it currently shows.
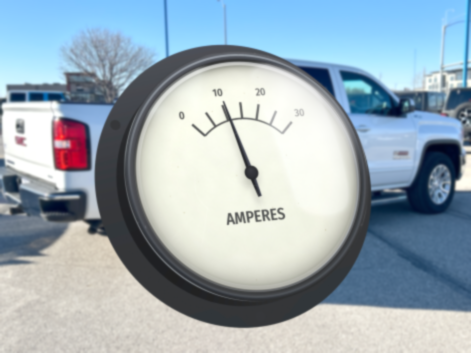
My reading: 10 A
